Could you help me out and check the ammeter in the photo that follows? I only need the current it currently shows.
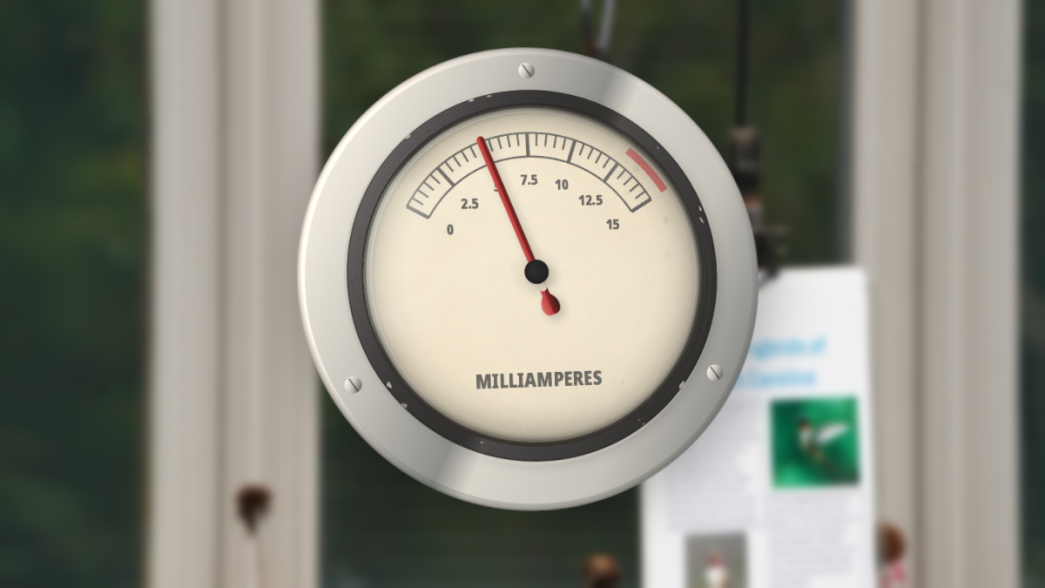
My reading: 5 mA
